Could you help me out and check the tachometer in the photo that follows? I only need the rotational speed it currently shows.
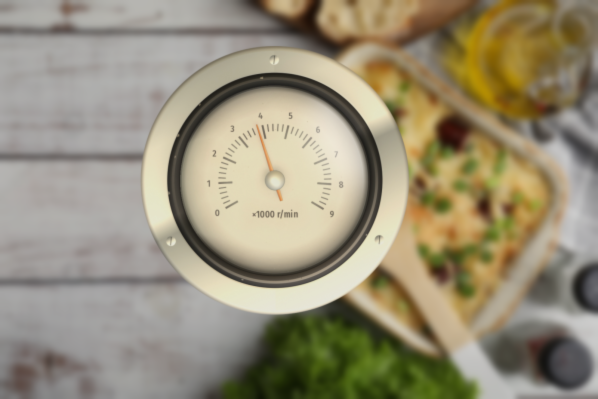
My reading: 3800 rpm
